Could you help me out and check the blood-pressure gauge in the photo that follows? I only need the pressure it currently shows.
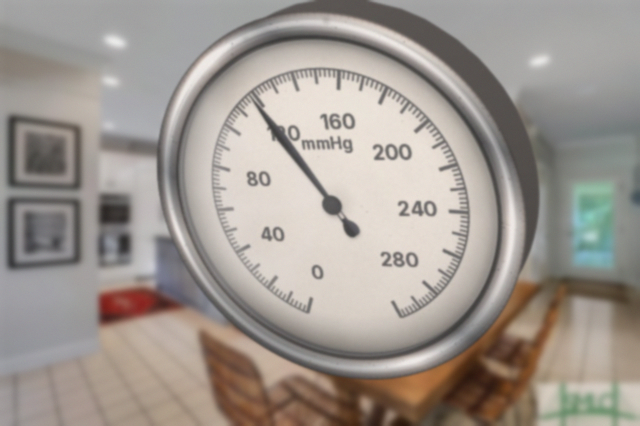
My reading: 120 mmHg
